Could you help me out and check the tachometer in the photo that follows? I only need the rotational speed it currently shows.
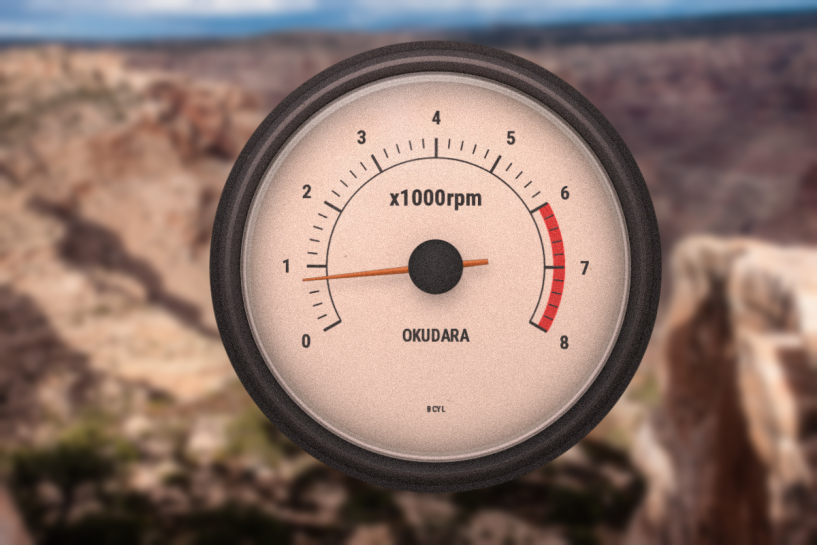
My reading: 800 rpm
